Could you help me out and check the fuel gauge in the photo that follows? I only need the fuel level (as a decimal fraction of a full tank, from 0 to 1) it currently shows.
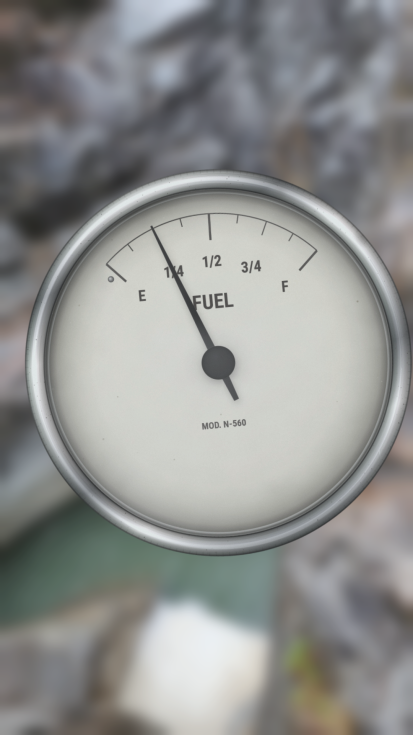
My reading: 0.25
